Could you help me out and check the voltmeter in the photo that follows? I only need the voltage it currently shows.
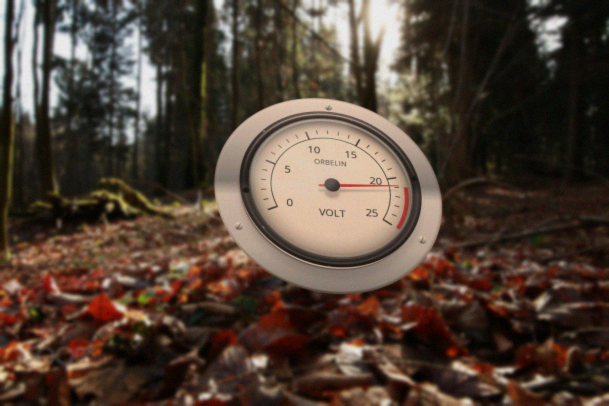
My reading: 21 V
